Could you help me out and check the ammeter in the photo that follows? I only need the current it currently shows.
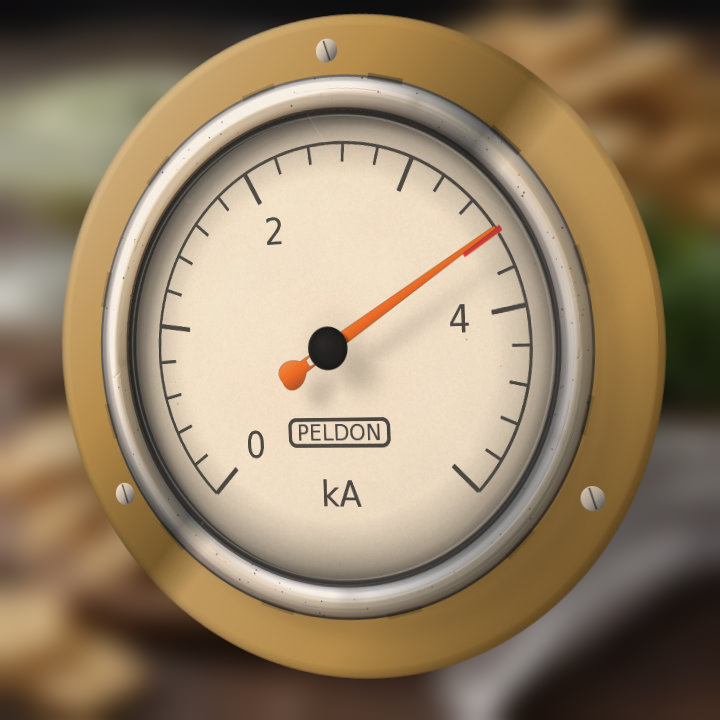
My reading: 3.6 kA
